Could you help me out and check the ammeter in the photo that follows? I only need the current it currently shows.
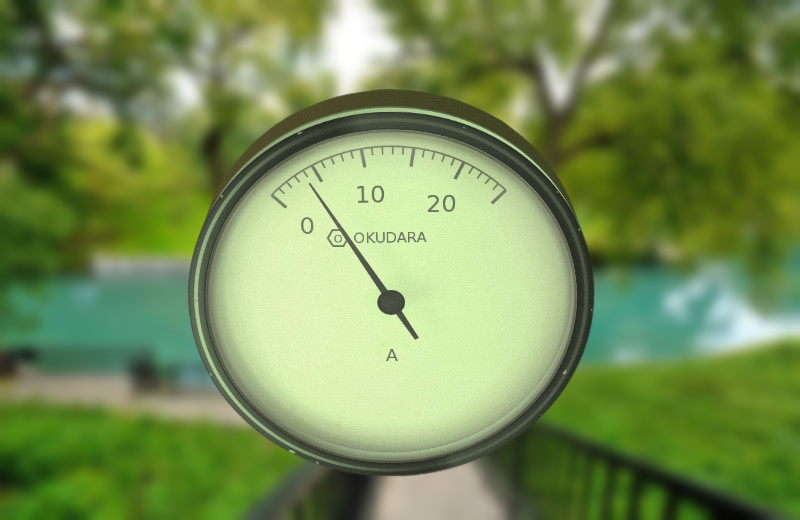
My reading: 4 A
